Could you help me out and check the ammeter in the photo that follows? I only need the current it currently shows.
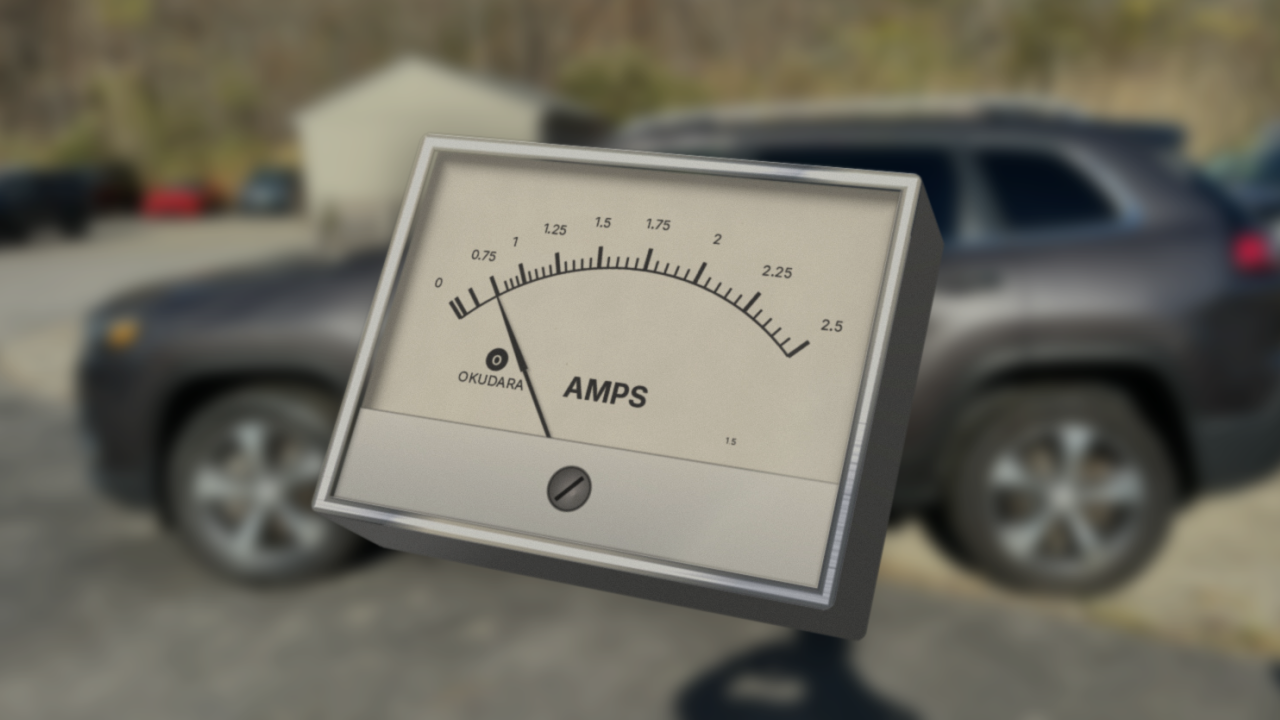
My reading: 0.75 A
